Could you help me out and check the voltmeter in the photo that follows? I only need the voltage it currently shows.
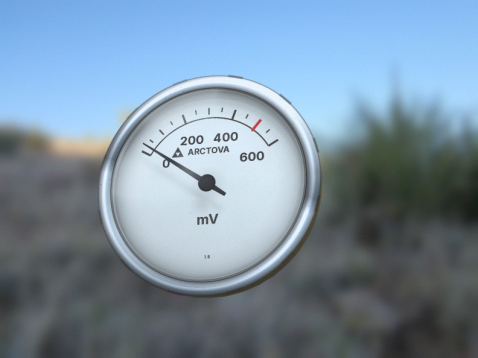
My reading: 25 mV
